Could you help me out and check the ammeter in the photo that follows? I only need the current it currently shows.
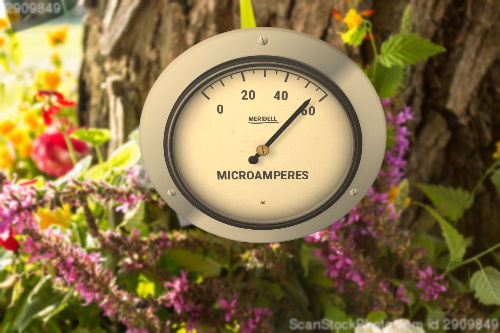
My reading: 55 µA
